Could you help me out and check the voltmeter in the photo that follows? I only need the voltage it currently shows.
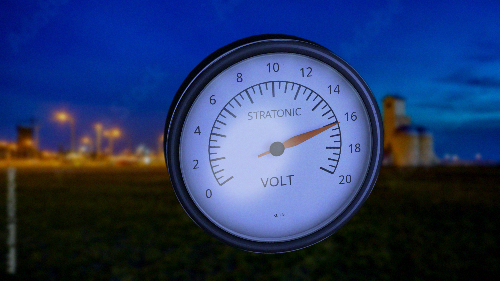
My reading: 16 V
